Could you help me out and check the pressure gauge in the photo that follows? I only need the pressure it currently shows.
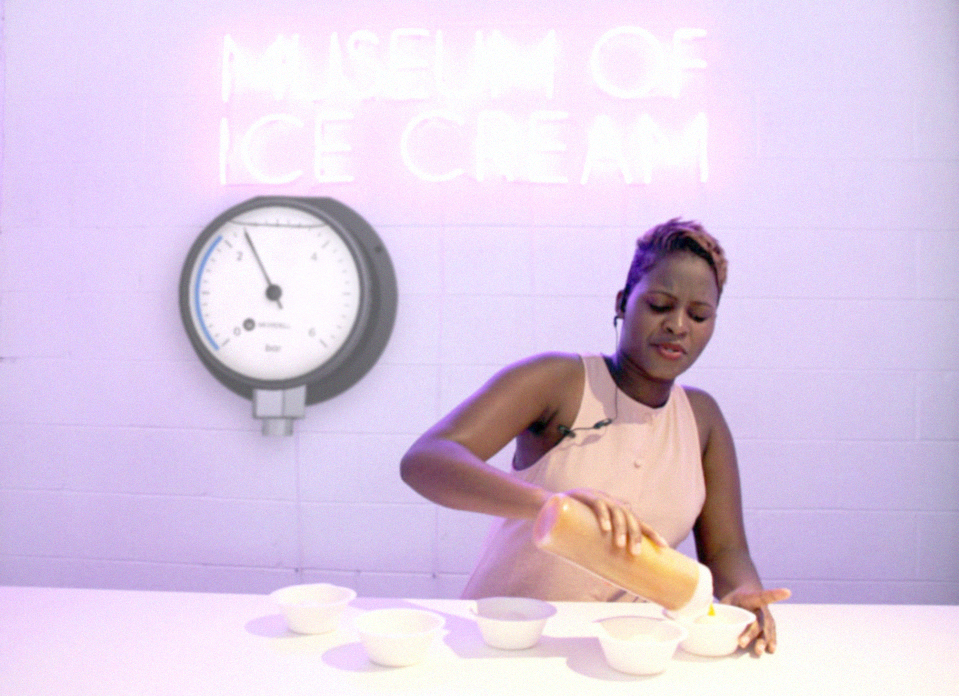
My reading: 2.4 bar
